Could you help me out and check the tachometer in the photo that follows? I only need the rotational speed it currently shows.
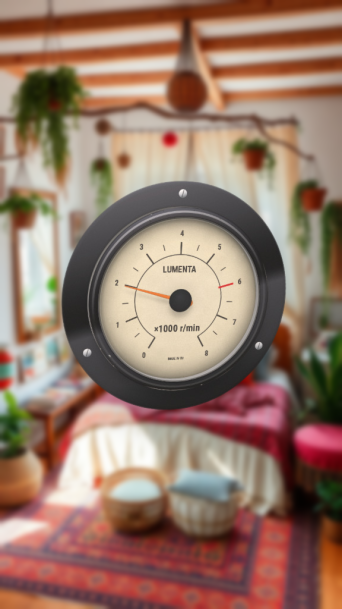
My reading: 2000 rpm
